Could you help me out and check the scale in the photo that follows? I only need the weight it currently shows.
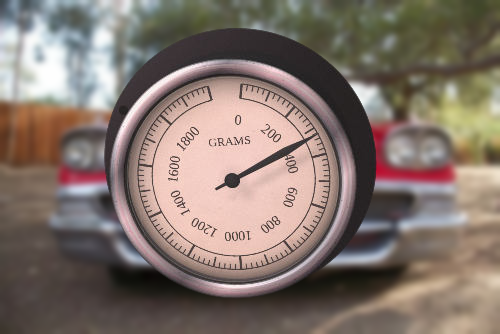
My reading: 320 g
